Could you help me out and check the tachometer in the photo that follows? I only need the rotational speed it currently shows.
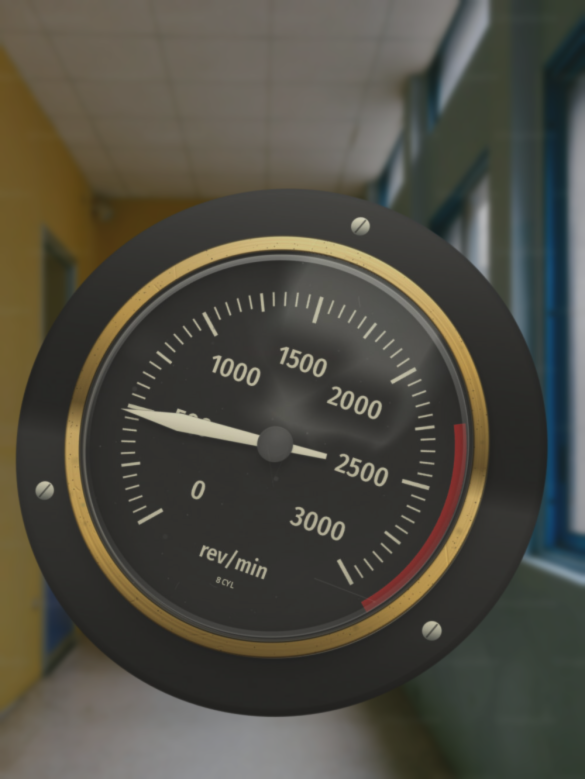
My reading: 475 rpm
